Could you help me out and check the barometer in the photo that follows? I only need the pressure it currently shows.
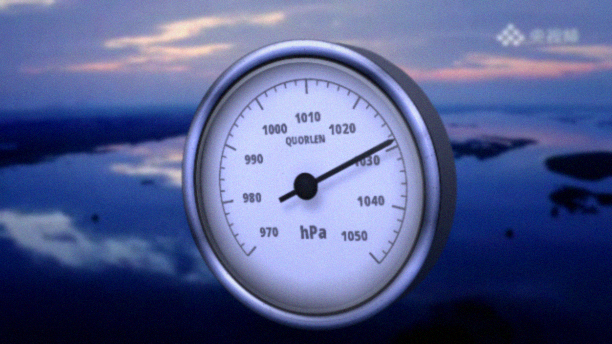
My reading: 1029 hPa
